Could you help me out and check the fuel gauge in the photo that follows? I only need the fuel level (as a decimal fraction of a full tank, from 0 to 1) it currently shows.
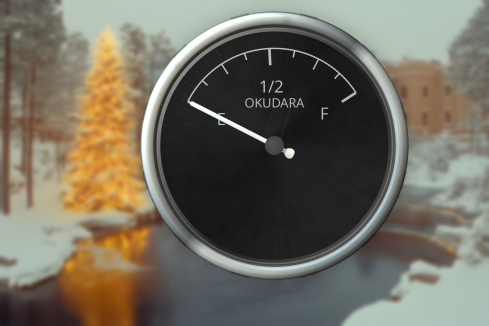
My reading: 0
